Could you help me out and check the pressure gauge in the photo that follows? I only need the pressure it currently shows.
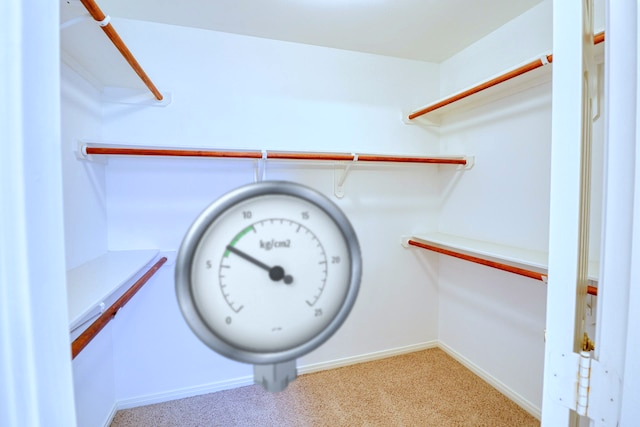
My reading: 7 kg/cm²
